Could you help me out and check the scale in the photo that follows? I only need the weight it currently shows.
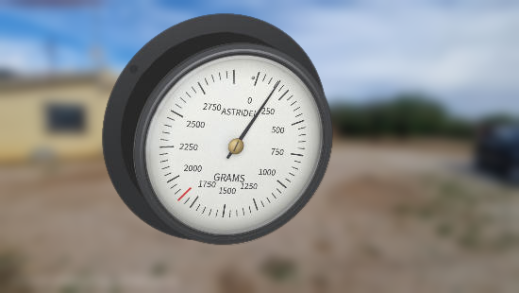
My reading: 150 g
